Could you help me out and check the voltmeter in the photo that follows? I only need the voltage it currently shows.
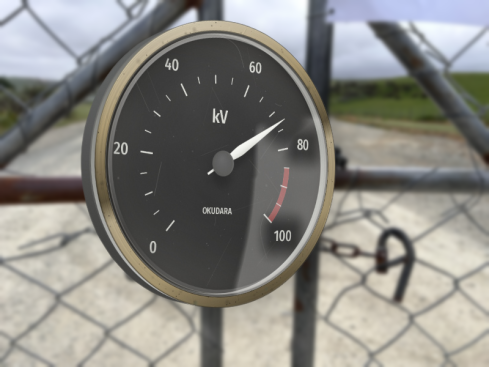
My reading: 72.5 kV
